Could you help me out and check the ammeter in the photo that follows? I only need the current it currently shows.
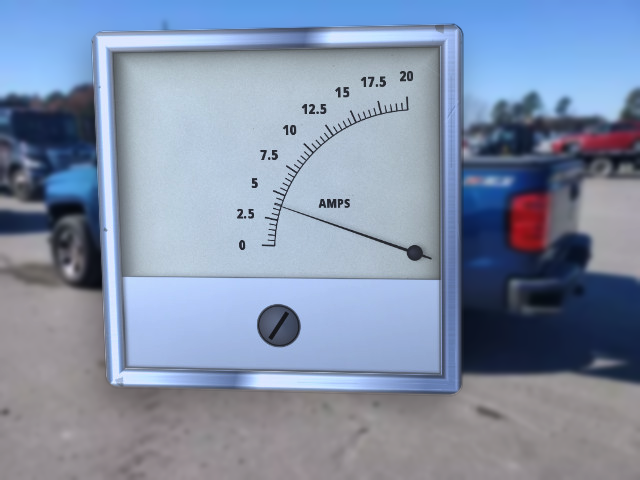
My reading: 4 A
